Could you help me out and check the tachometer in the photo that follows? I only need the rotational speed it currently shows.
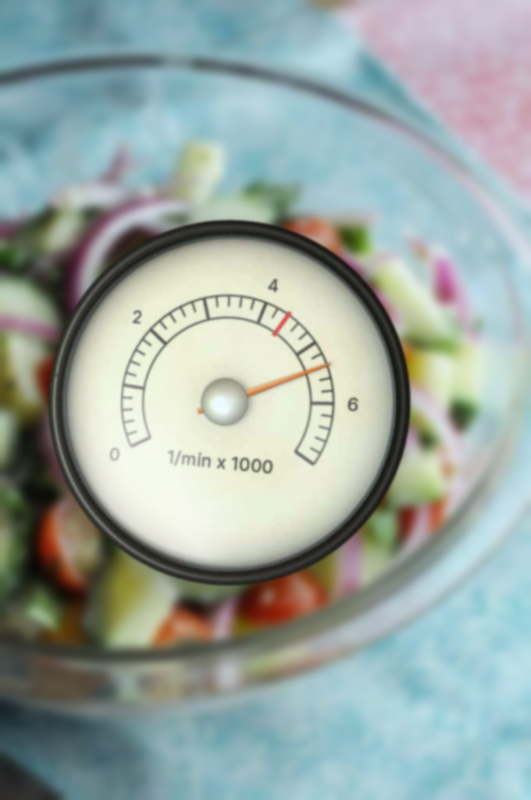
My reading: 5400 rpm
